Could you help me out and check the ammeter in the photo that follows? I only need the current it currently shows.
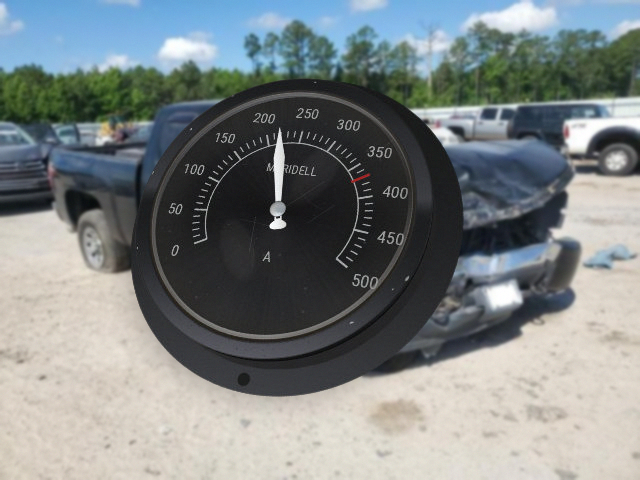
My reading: 220 A
